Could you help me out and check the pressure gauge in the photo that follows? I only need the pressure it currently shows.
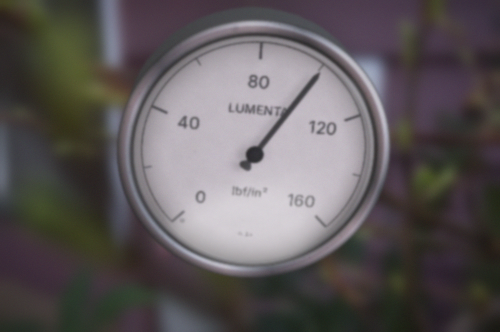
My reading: 100 psi
